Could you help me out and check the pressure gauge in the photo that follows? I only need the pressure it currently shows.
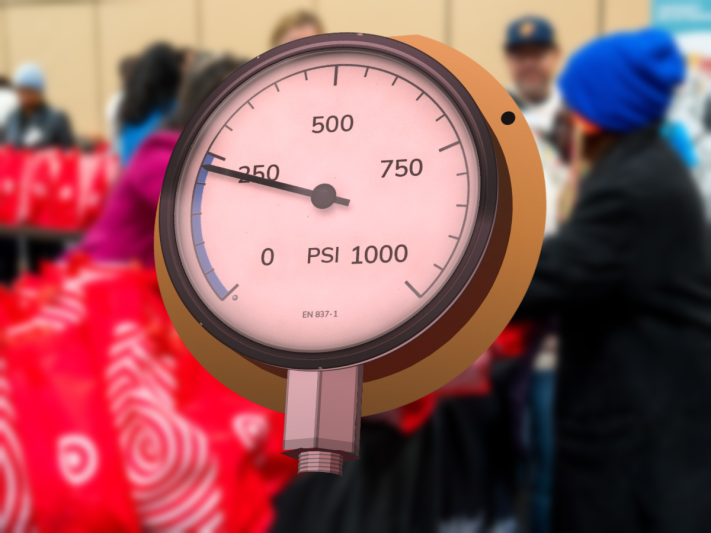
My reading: 225 psi
